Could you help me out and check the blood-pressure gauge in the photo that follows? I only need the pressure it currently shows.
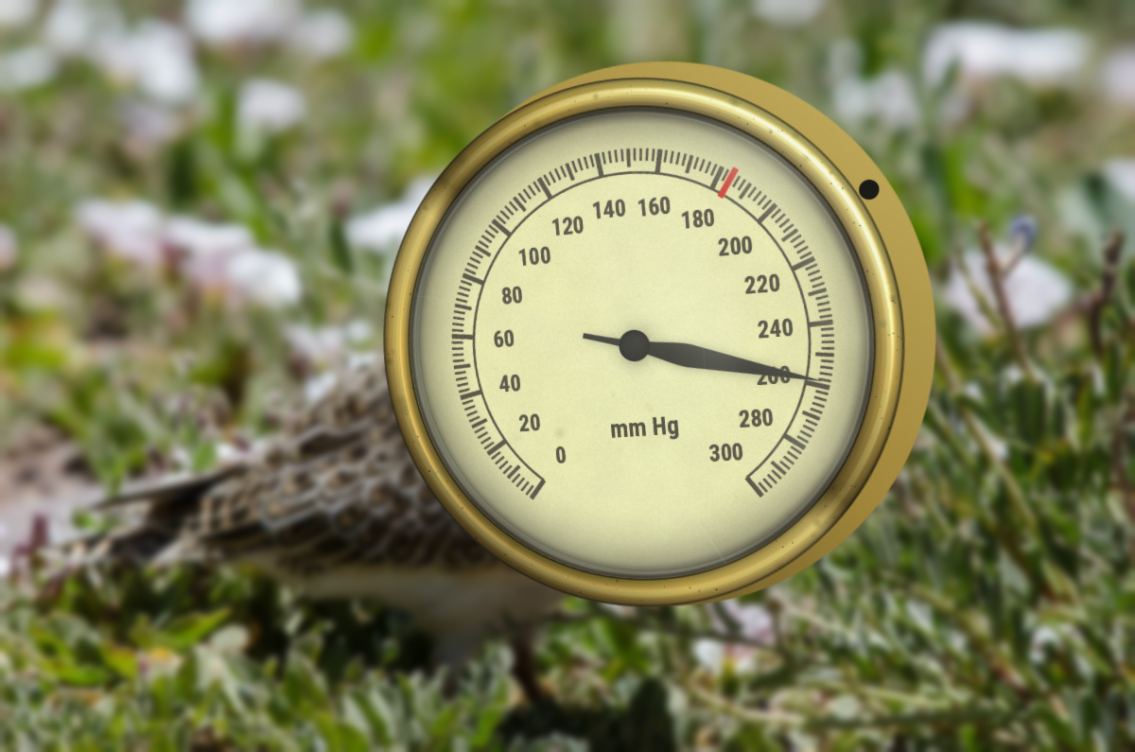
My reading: 258 mmHg
